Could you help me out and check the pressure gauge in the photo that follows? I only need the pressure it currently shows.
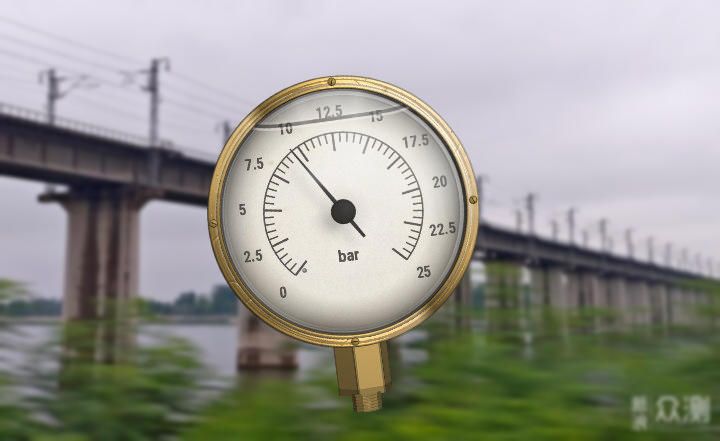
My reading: 9.5 bar
